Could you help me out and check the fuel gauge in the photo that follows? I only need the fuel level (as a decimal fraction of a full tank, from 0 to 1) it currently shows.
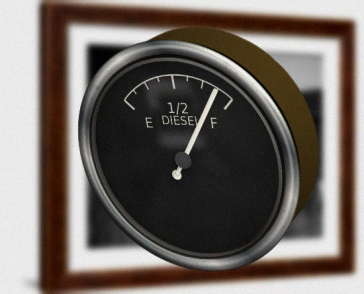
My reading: 0.875
